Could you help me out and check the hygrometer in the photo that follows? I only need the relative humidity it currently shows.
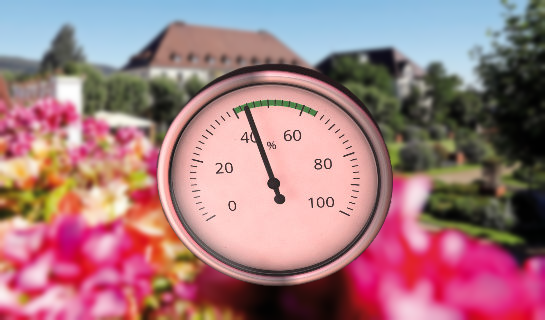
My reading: 44 %
